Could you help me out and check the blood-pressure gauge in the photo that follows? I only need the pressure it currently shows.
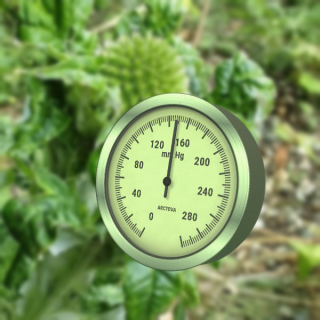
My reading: 150 mmHg
